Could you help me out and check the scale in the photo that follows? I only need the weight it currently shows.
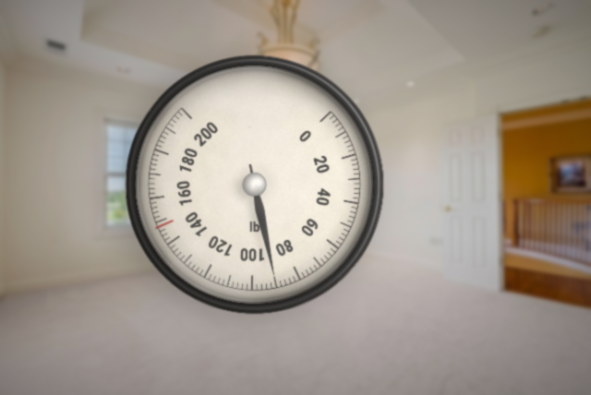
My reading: 90 lb
